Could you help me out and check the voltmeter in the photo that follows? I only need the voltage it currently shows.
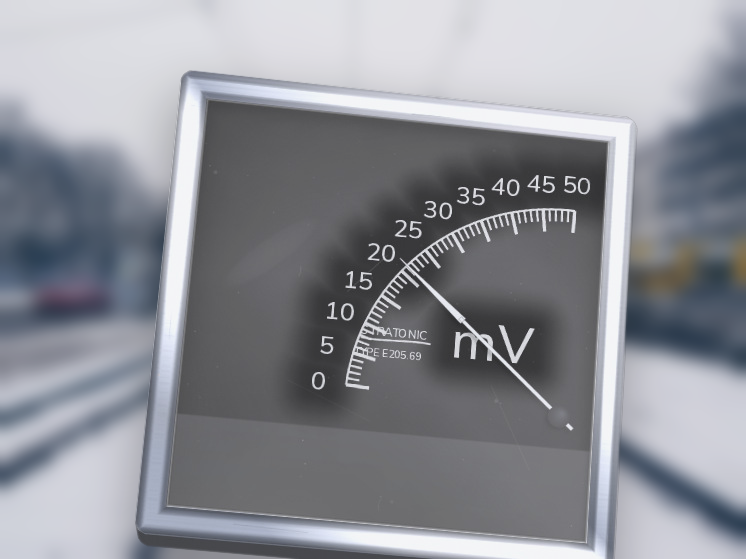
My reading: 21 mV
